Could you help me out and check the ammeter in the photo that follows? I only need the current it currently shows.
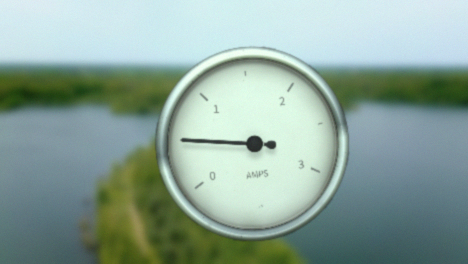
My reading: 0.5 A
